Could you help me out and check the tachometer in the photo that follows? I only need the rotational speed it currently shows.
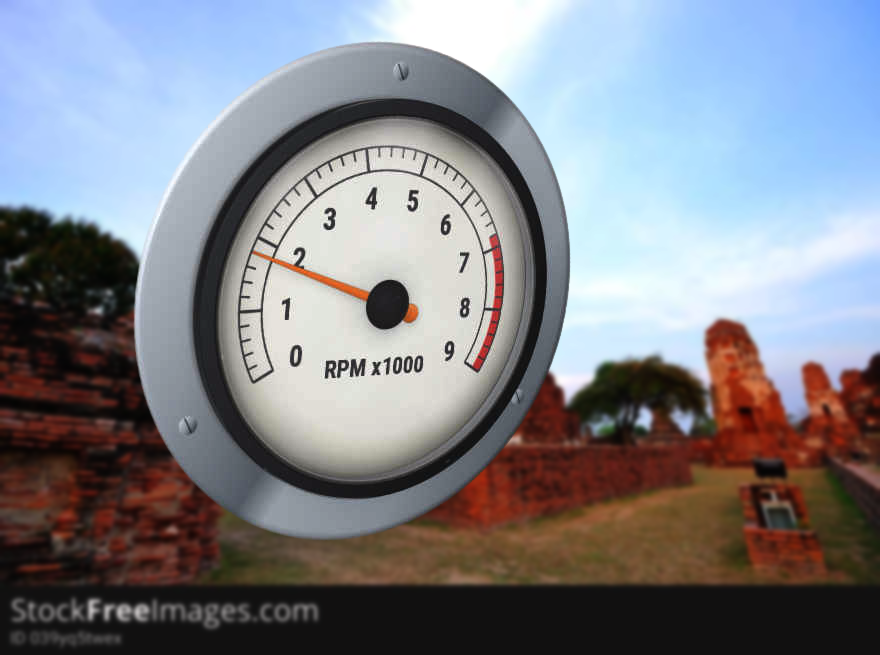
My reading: 1800 rpm
